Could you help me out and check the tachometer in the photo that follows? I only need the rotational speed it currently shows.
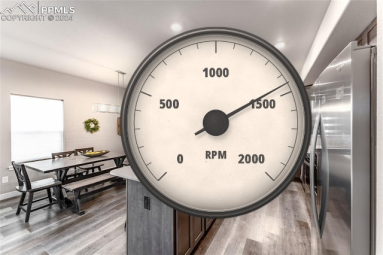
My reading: 1450 rpm
